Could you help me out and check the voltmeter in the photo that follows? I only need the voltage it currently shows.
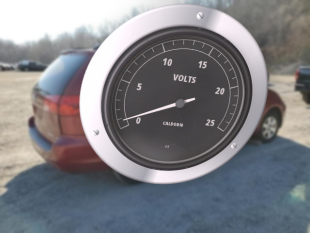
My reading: 1 V
